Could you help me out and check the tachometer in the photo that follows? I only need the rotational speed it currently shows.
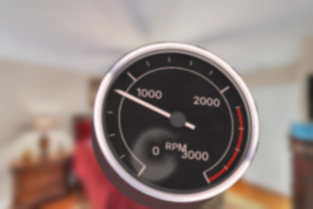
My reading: 800 rpm
